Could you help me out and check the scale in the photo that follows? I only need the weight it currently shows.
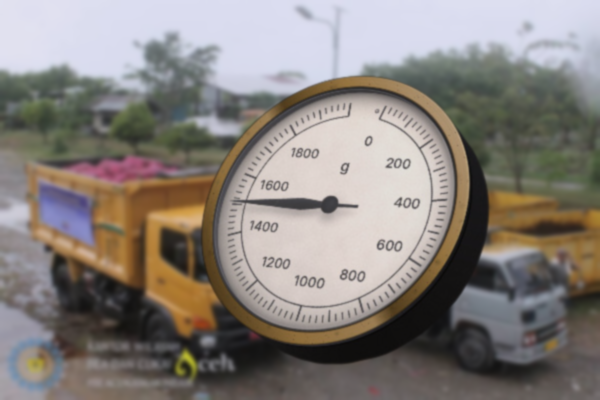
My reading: 1500 g
